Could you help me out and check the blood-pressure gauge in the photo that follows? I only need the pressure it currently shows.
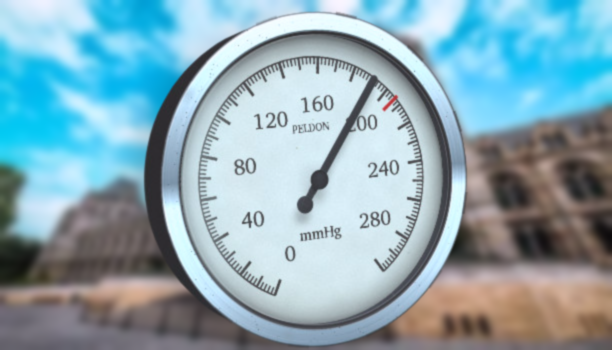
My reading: 190 mmHg
